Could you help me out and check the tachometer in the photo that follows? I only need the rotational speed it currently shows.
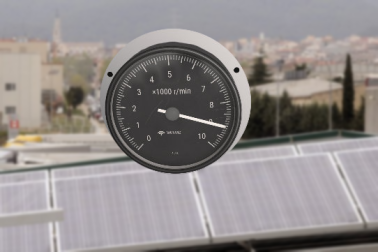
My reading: 9000 rpm
